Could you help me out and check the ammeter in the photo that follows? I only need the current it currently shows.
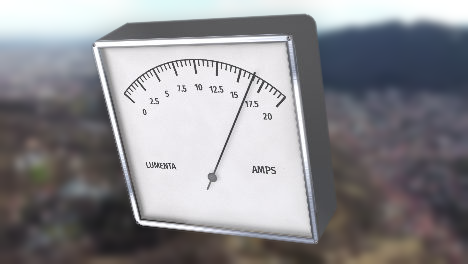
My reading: 16.5 A
